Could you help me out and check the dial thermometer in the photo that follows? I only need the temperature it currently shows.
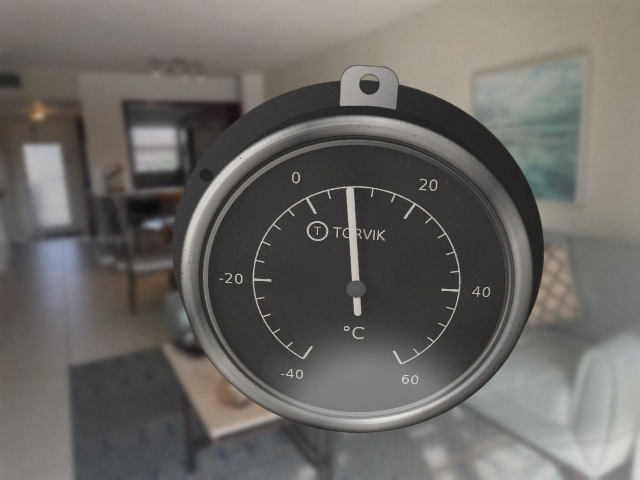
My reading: 8 °C
